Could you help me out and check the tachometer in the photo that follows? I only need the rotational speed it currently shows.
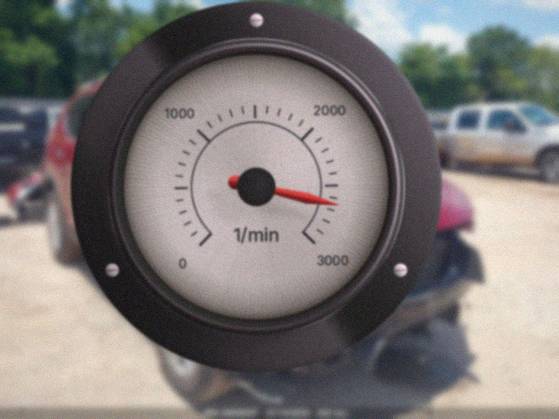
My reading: 2650 rpm
